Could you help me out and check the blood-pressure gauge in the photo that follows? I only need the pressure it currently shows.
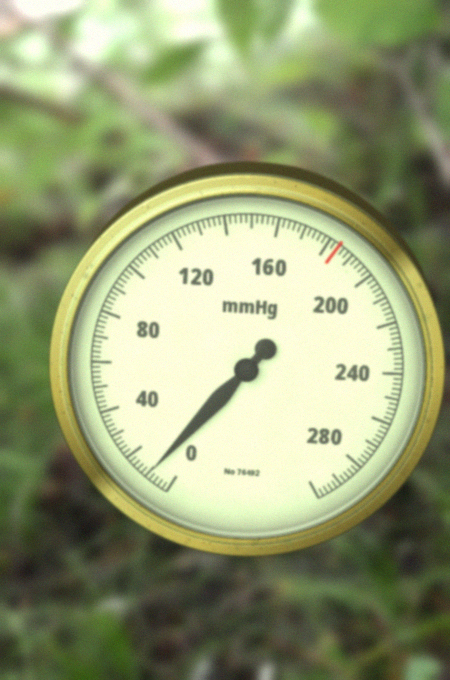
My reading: 10 mmHg
